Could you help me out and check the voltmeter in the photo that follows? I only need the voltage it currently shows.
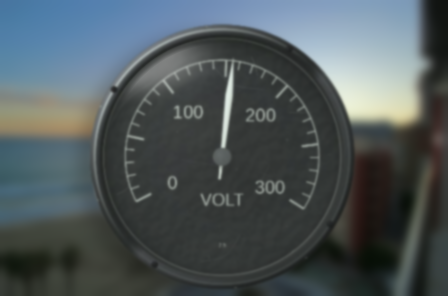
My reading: 155 V
